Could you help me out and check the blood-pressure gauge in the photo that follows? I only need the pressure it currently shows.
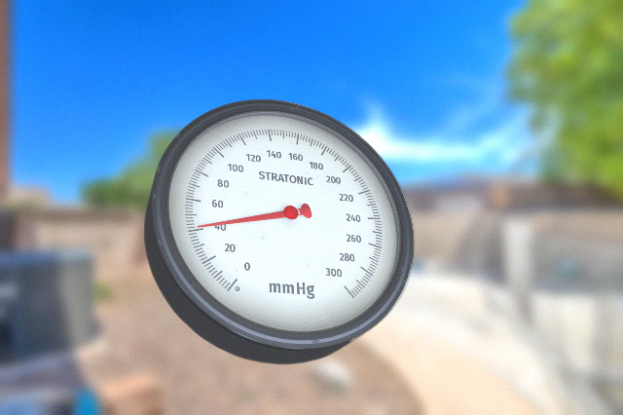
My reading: 40 mmHg
